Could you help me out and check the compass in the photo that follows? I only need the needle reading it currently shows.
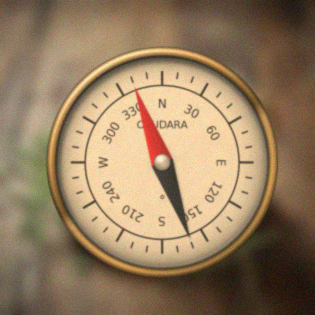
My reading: 340 °
